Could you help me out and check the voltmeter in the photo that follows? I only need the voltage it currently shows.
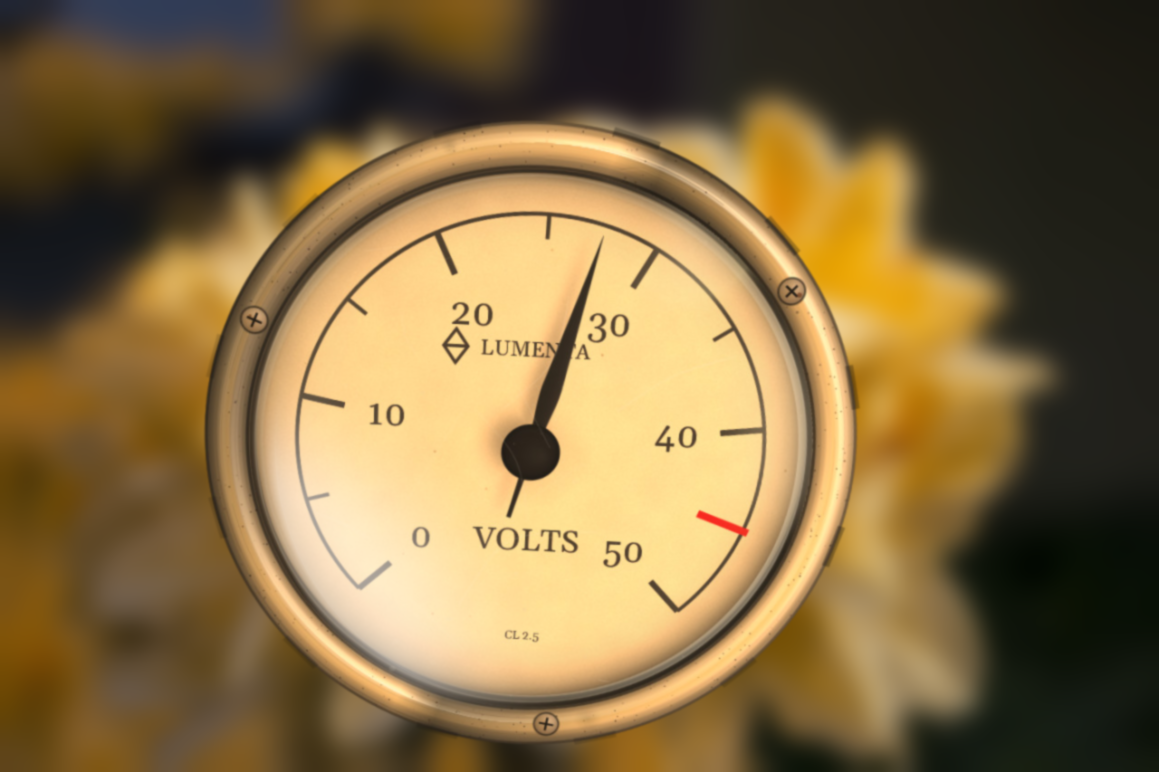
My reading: 27.5 V
